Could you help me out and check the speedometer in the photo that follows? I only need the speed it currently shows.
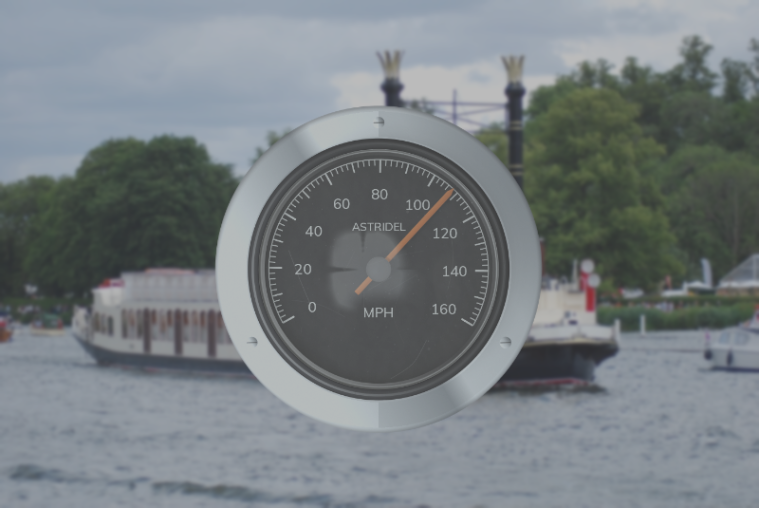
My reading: 108 mph
